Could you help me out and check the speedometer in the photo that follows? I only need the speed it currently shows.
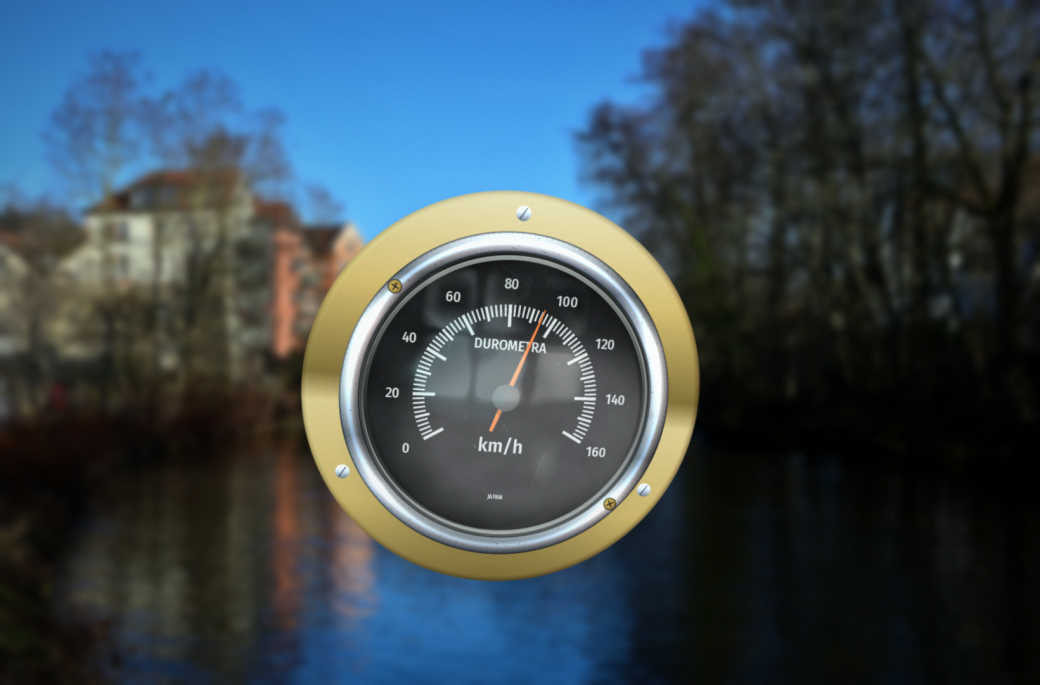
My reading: 94 km/h
